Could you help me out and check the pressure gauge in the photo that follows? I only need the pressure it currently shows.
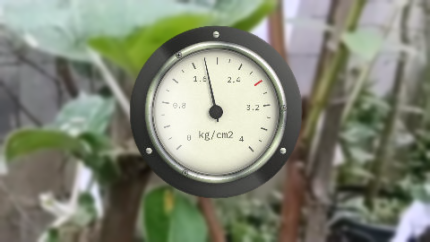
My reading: 1.8 kg/cm²
